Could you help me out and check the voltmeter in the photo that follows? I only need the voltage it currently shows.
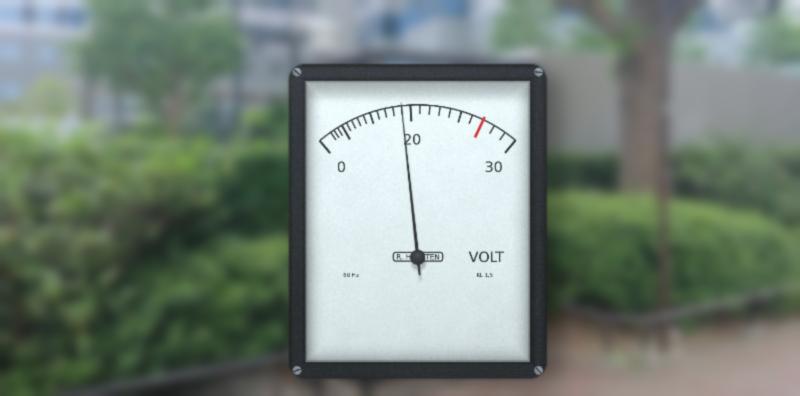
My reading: 19 V
